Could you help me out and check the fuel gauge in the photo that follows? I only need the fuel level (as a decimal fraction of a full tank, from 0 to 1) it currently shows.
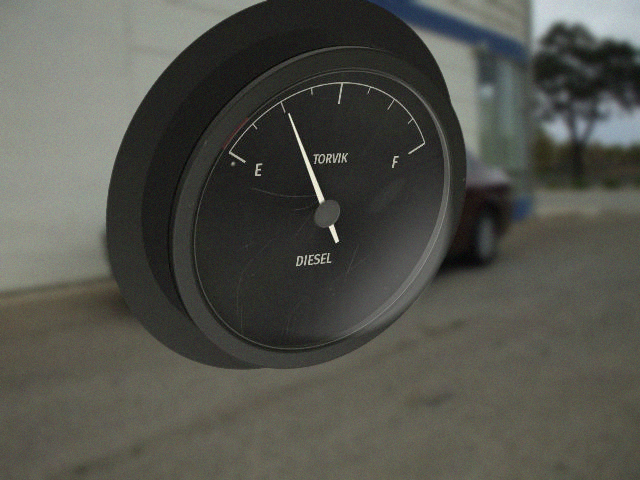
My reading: 0.25
